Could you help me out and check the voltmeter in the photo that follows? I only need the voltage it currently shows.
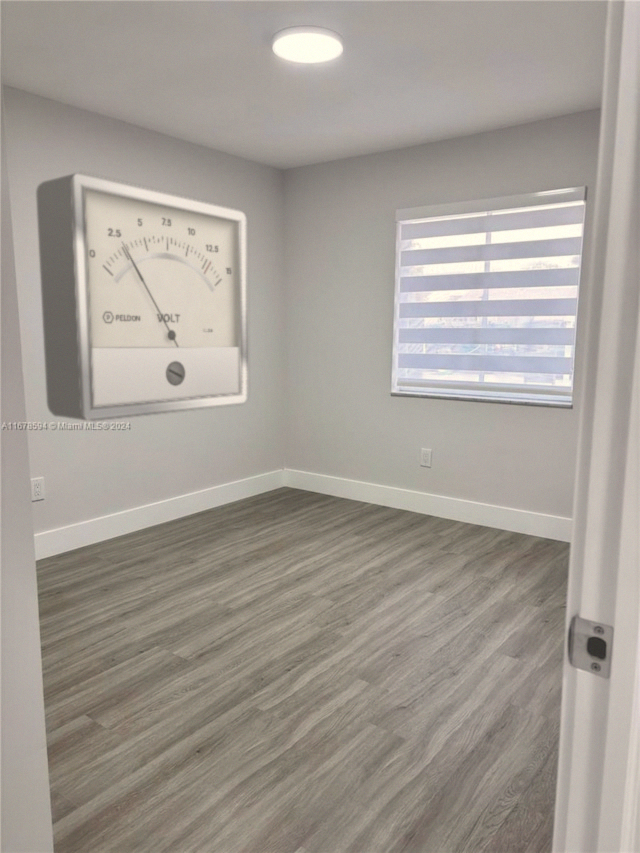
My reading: 2.5 V
